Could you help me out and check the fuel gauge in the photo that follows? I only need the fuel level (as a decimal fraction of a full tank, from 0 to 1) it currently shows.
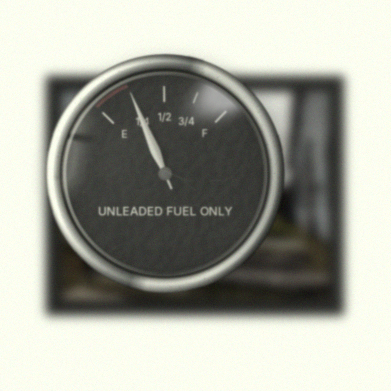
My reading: 0.25
